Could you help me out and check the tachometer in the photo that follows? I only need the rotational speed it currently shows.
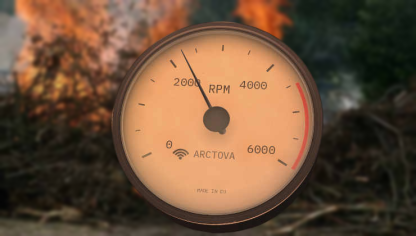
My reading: 2250 rpm
